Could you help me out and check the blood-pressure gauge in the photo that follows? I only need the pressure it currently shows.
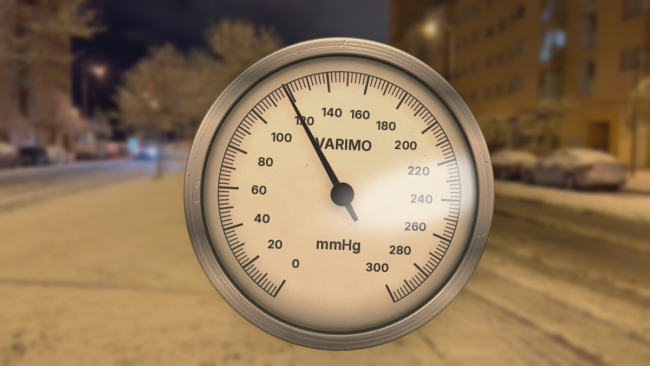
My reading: 118 mmHg
